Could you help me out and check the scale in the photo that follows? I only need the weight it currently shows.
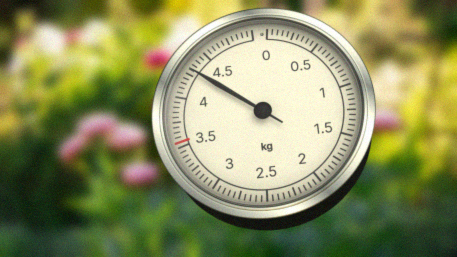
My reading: 4.3 kg
